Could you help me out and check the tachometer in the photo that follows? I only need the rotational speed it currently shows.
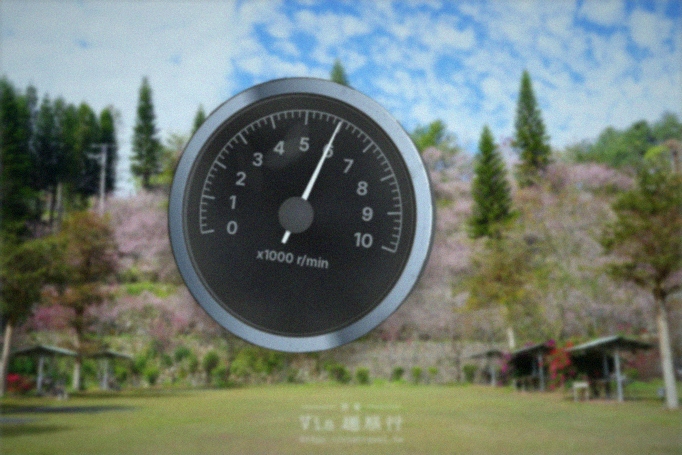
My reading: 6000 rpm
